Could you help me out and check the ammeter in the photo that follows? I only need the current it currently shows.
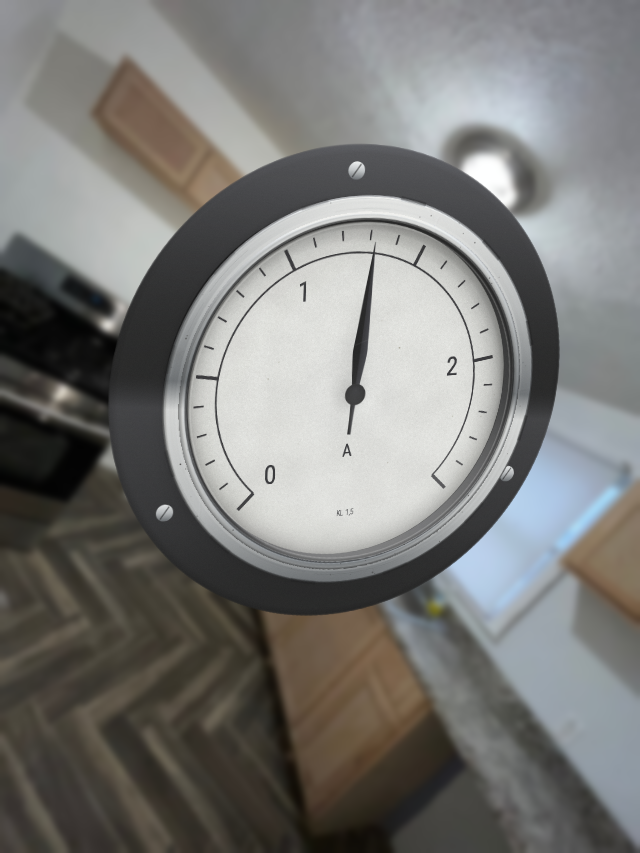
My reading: 1.3 A
